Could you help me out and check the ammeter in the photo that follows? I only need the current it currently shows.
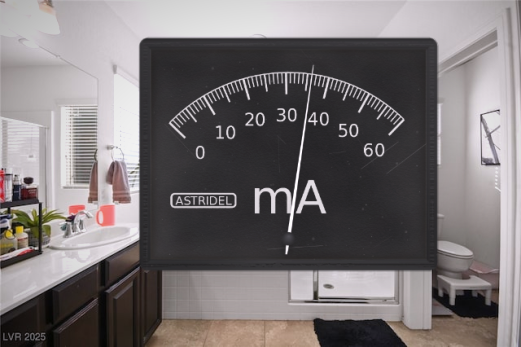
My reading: 36 mA
